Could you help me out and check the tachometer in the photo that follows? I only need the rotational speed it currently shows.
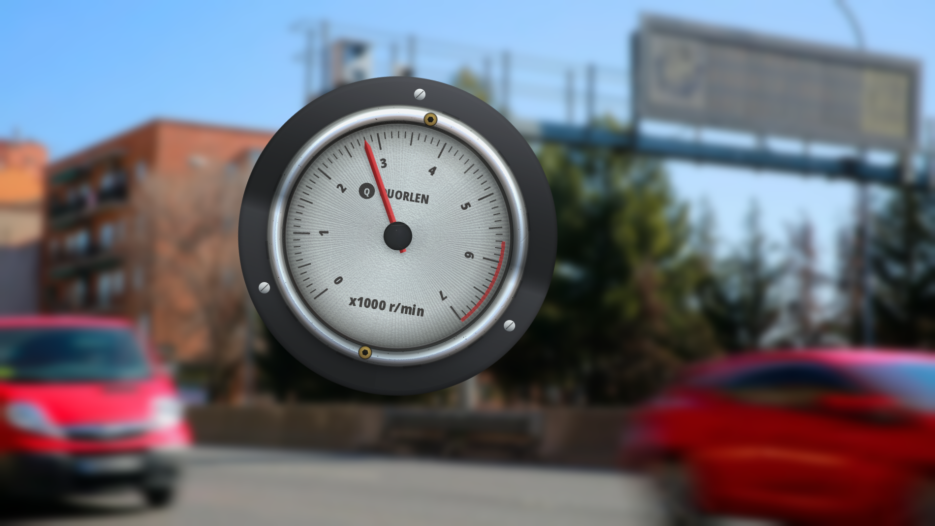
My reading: 2800 rpm
